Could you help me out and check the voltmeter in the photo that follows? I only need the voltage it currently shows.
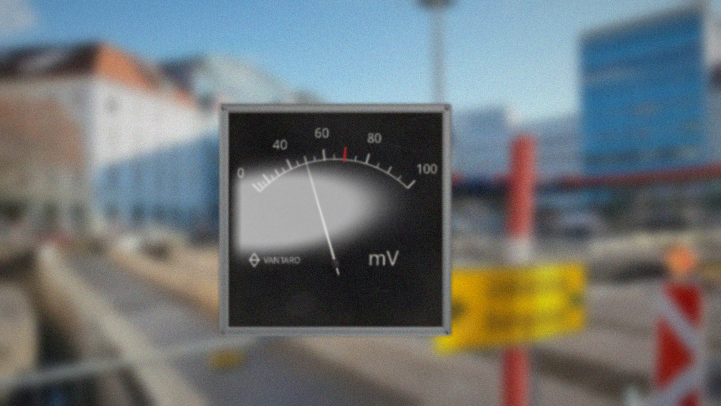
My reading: 50 mV
